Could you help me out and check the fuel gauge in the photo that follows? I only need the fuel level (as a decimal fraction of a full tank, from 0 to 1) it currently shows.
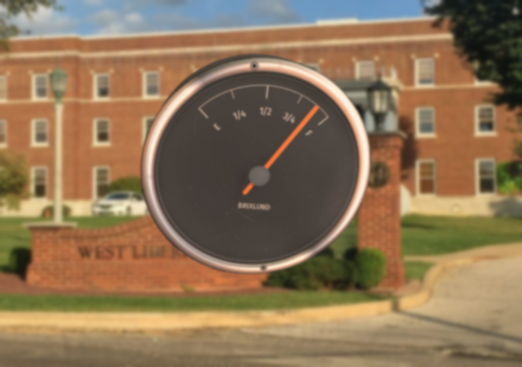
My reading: 0.875
